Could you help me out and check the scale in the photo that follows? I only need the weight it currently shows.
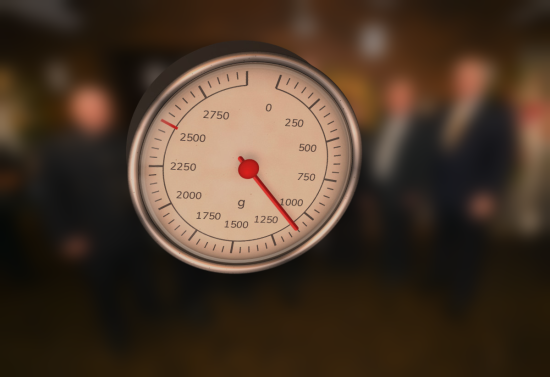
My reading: 1100 g
